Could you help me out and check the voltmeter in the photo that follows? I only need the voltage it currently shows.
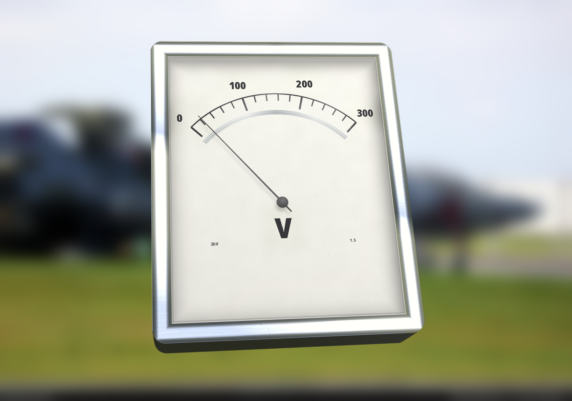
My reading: 20 V
